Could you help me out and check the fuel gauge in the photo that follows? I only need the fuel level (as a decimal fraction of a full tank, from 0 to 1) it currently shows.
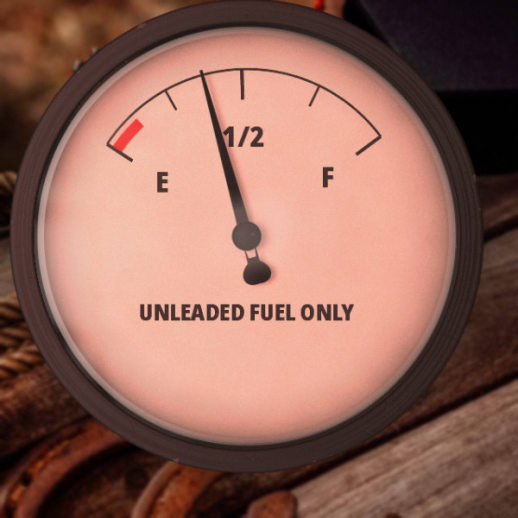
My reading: 0.375
